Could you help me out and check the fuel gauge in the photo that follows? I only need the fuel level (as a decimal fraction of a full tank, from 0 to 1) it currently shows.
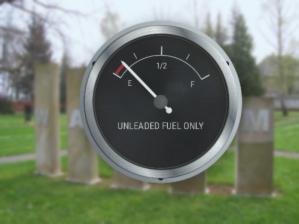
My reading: 0.125
